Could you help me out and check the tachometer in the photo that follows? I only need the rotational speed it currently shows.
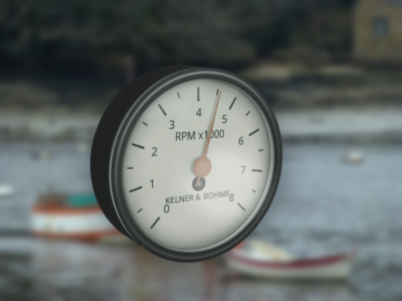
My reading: 4500 rpm
